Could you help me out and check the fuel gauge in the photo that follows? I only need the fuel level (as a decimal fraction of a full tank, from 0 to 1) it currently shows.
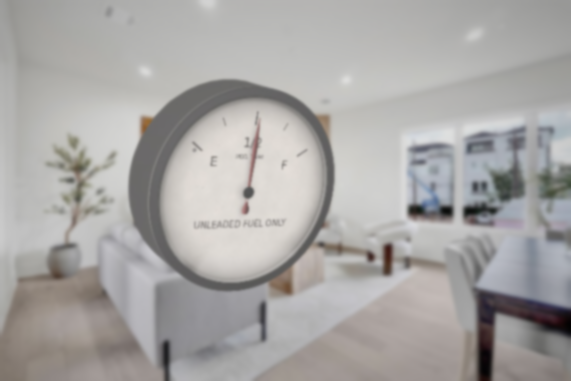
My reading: 0.5
